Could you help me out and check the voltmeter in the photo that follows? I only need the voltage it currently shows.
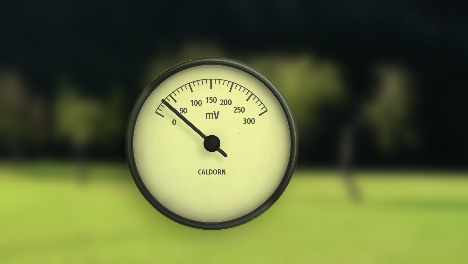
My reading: 30 mV
